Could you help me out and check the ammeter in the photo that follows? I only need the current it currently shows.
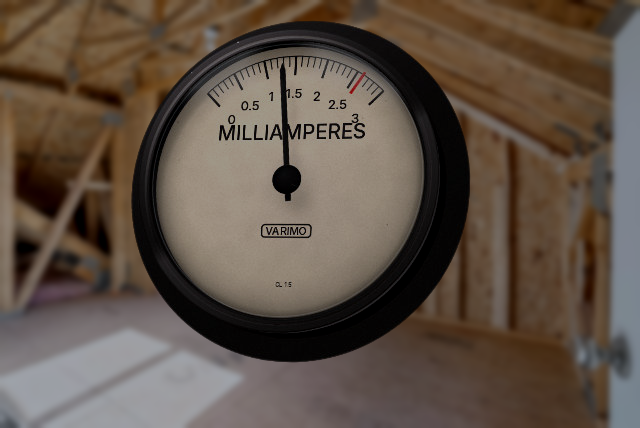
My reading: 1.3 mA
